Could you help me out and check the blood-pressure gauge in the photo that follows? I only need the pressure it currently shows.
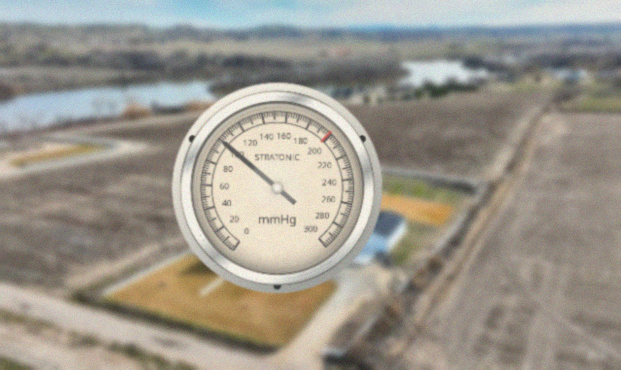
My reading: 100 mmHg
